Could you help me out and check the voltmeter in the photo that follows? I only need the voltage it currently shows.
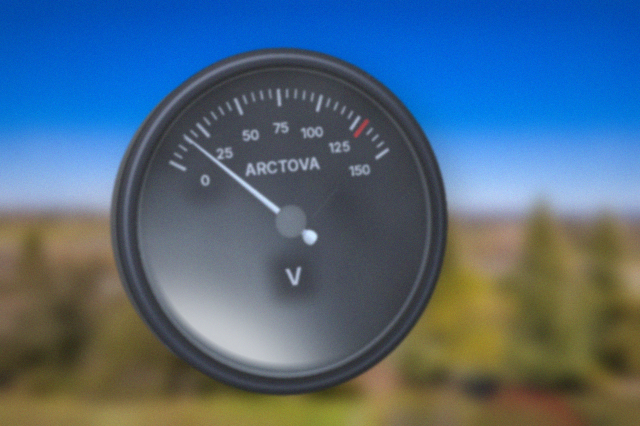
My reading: 15 V
